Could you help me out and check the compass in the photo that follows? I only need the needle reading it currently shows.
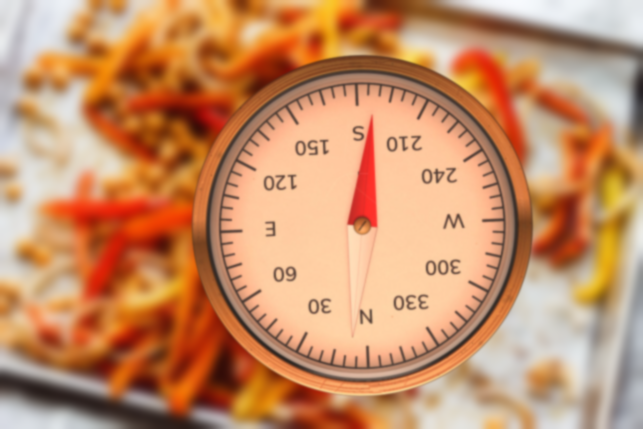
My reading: 187.5 °
